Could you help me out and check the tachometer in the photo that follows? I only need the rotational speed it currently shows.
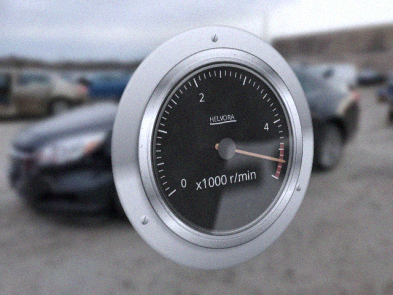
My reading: 4700 rpm
